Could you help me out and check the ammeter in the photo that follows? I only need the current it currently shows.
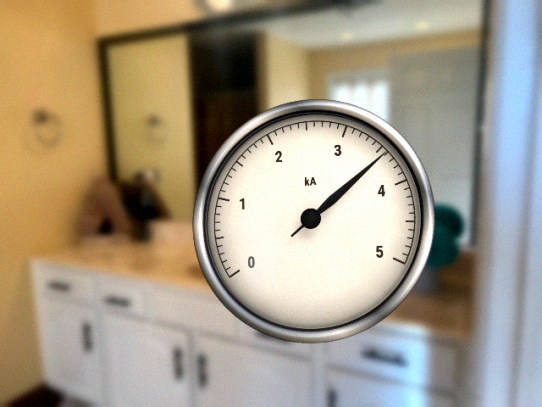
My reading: 3.6 kA
